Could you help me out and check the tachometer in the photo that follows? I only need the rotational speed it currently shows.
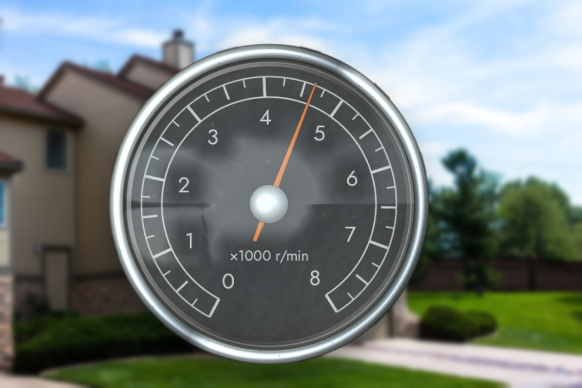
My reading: 4625 rpm
